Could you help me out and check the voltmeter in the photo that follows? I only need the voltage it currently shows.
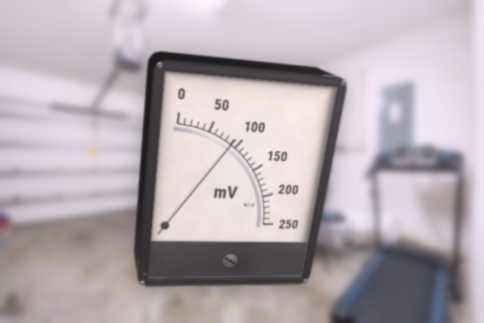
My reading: 90 mV
